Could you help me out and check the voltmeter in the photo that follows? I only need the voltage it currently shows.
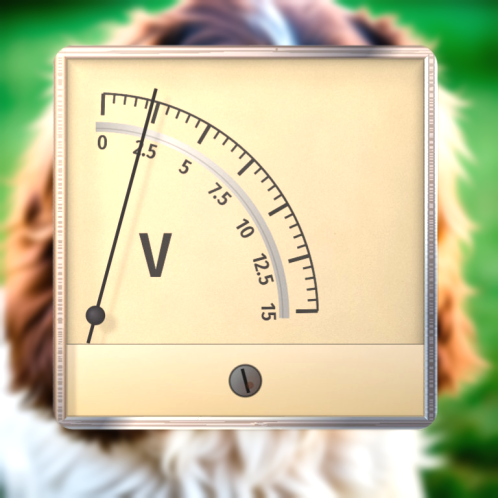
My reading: 2.25 V
